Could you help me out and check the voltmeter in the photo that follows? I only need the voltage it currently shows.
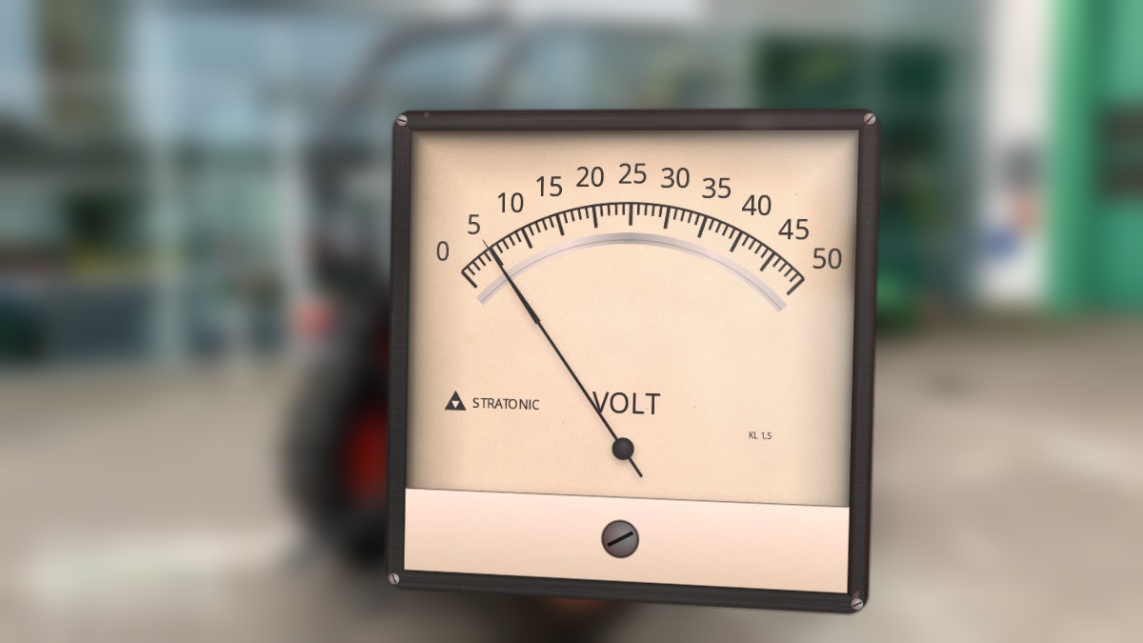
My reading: 5 V
